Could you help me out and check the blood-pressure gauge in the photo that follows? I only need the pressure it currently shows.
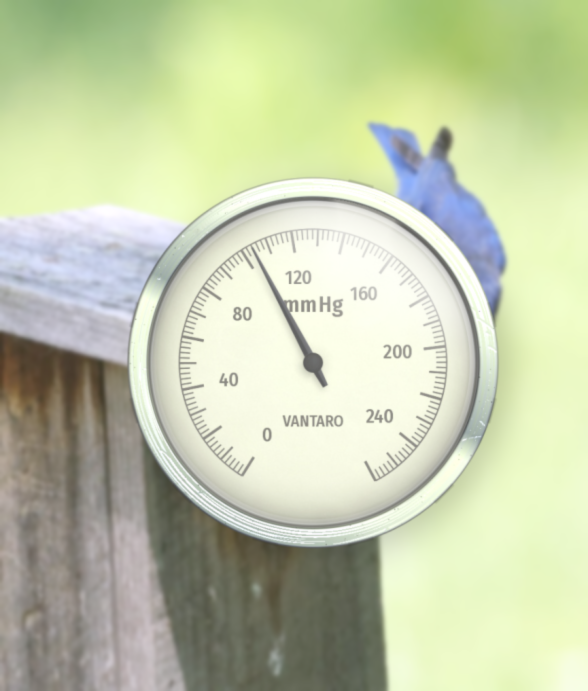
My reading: 104 mmHg
